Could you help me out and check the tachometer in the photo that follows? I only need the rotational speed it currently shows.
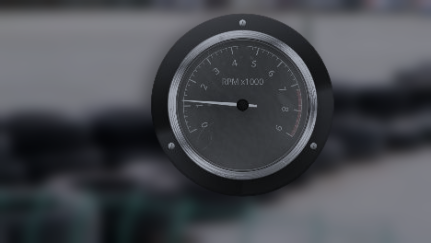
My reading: 1200 rpm
